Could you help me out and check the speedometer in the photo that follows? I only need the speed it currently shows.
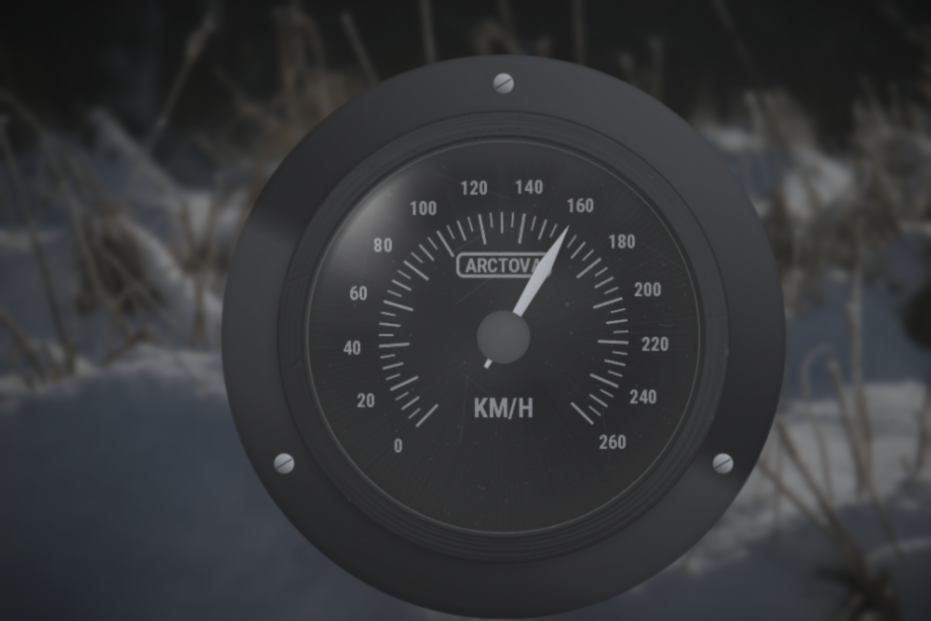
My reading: 160 km/h
